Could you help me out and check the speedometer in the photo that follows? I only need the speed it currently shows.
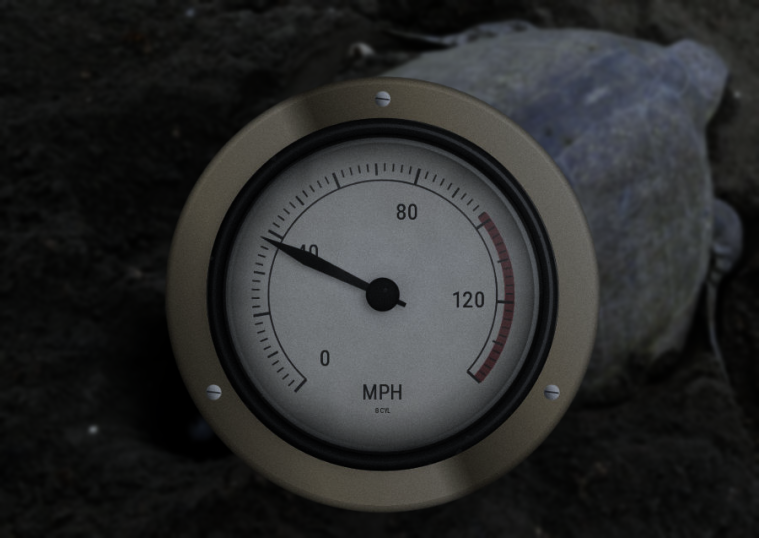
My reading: 38 mph
